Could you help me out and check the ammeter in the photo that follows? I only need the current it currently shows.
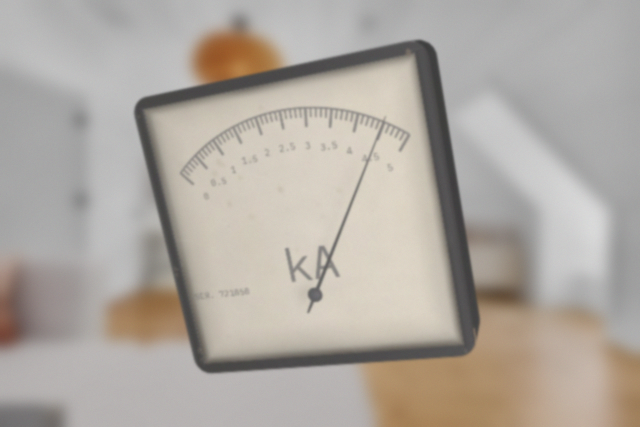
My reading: 4.5 kA
